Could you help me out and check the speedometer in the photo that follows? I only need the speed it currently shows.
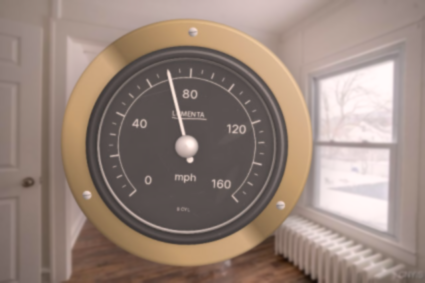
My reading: 70 mph
